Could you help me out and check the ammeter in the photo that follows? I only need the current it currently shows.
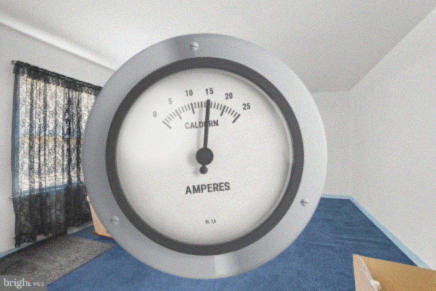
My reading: 15 A
